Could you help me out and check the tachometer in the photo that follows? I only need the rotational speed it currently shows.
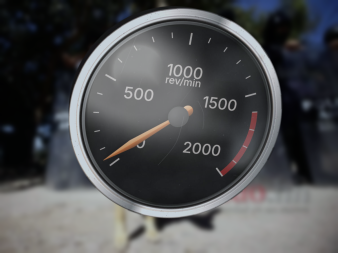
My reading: 50 rpm
